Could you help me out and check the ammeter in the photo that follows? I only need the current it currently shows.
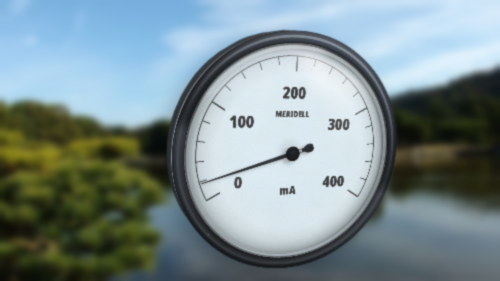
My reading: 20 mA
